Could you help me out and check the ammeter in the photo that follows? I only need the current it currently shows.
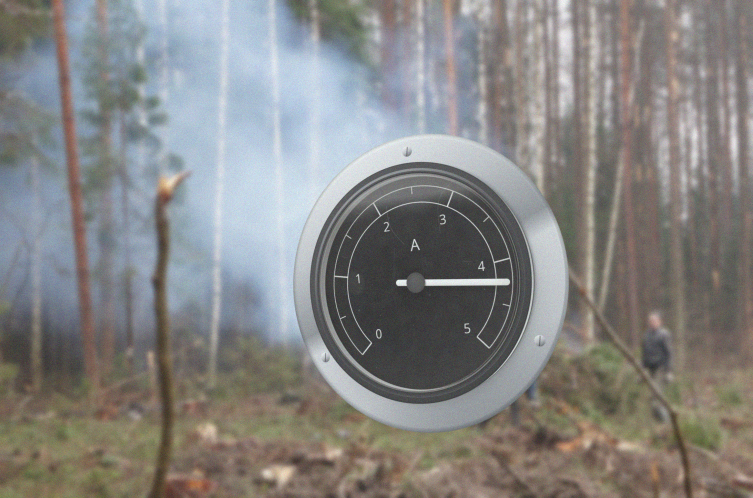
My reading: 4.25 A
